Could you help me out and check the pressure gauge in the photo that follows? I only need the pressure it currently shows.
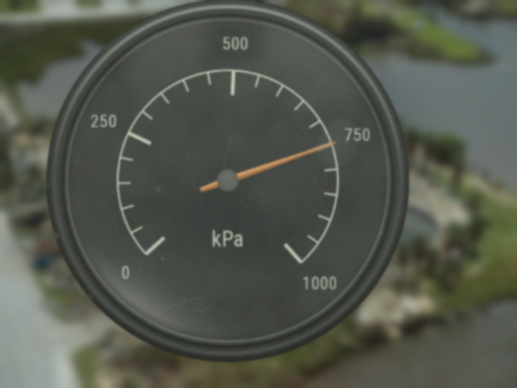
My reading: 750 kPa
